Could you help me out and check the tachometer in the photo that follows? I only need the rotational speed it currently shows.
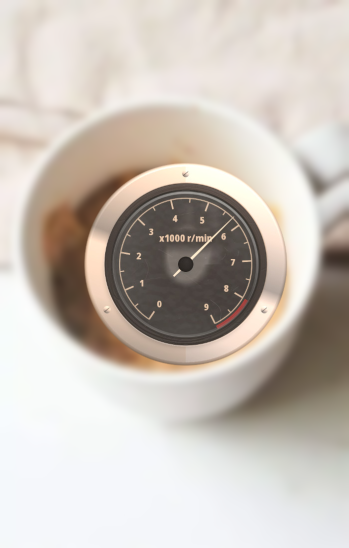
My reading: 5750 rpm
